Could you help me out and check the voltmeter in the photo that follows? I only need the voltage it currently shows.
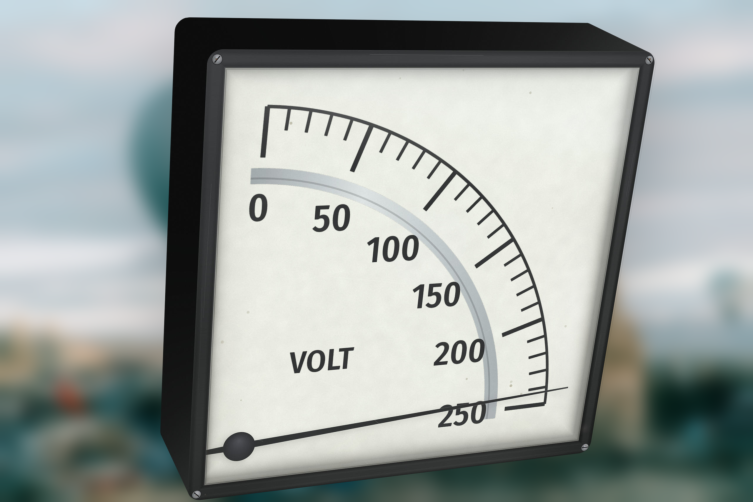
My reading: 240 V
